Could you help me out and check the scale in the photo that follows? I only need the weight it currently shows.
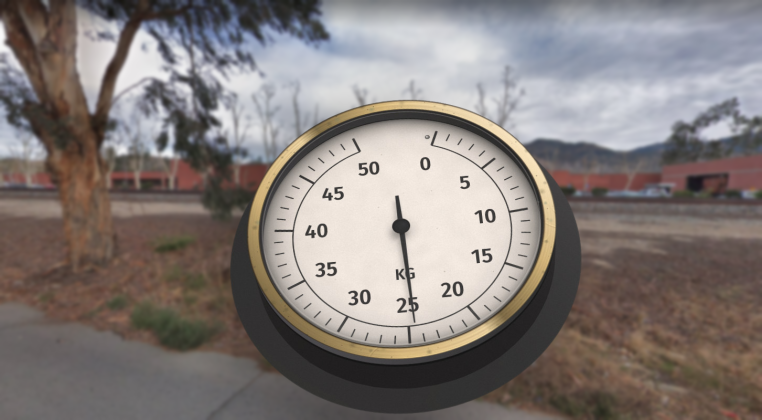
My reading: 24.5 kg
